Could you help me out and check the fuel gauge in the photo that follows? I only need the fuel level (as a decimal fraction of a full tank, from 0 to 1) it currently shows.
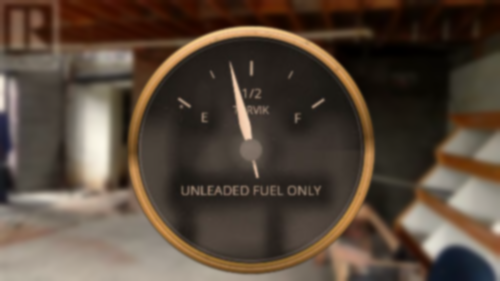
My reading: 0.375
